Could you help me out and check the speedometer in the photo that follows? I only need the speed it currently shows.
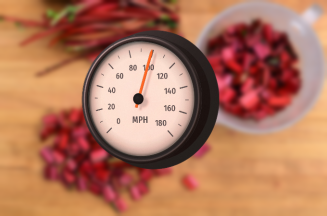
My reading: 100 mph
